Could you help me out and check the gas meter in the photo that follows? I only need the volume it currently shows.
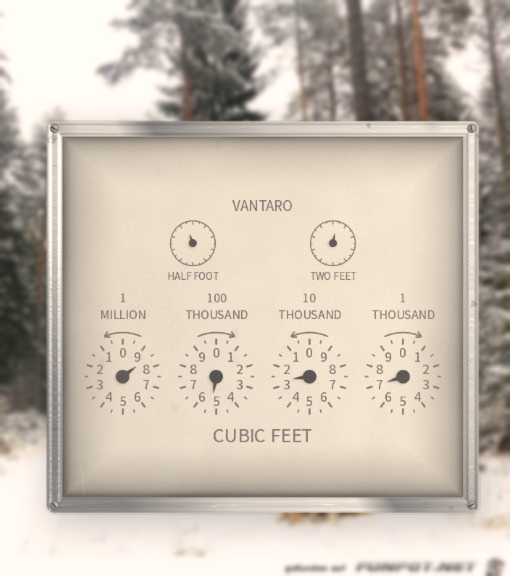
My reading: 852700 ft³
